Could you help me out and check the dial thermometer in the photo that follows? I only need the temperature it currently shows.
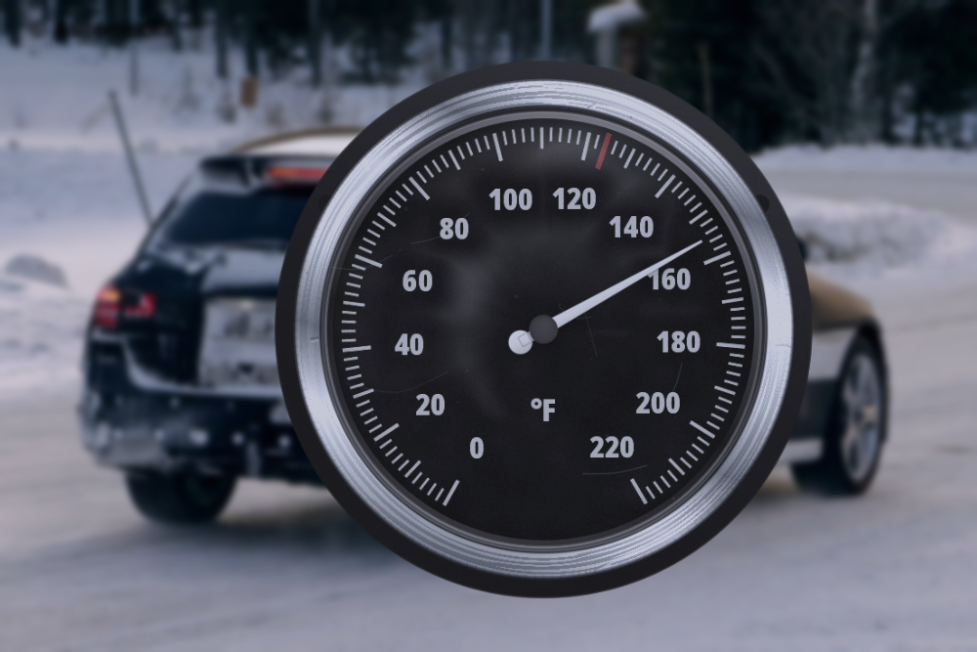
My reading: 155 °F
